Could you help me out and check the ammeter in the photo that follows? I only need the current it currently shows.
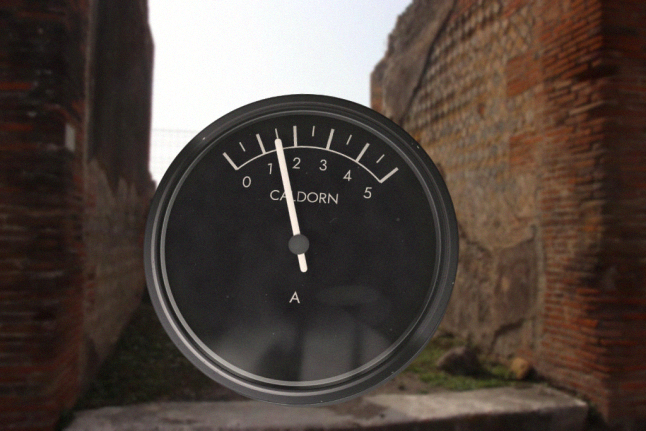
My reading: 1.5 A
